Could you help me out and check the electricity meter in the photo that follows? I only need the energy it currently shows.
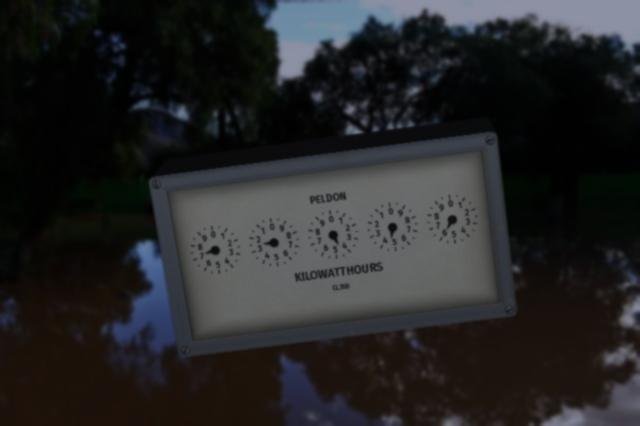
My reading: 72446 kWh
